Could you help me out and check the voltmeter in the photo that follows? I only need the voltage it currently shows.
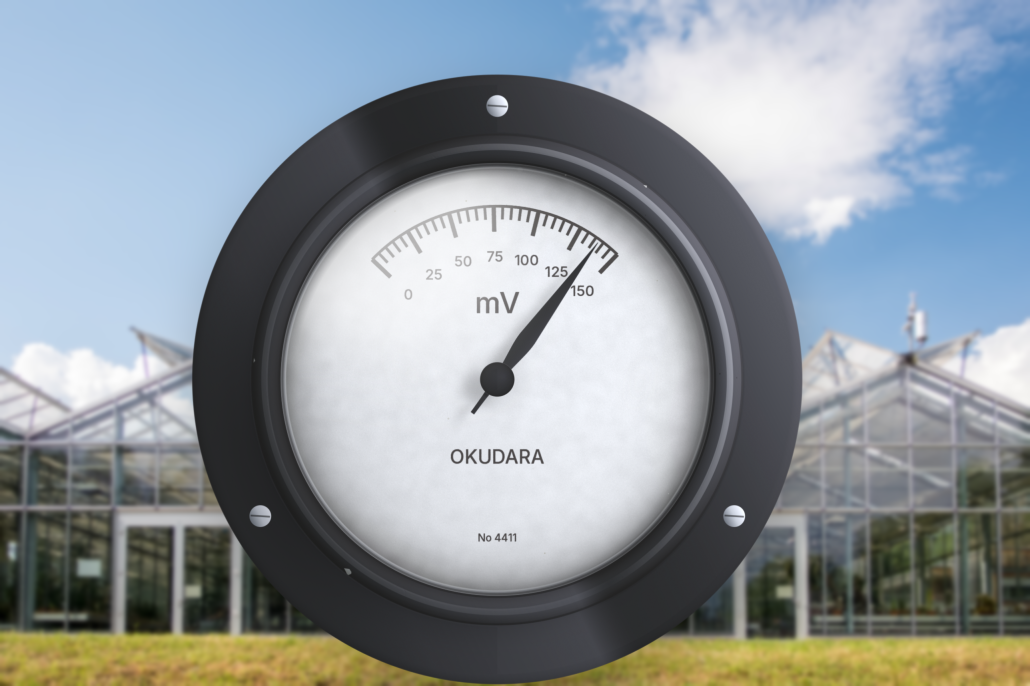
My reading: 137.5 mV
